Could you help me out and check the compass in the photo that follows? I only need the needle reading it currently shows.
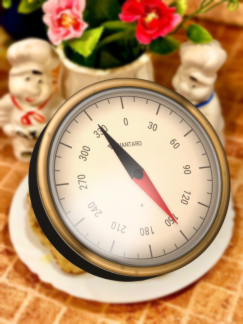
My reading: 150 °
